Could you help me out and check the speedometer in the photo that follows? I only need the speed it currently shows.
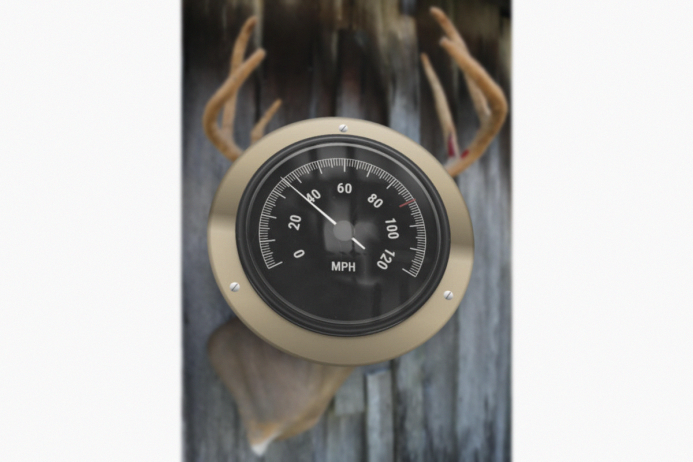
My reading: 35 mph
